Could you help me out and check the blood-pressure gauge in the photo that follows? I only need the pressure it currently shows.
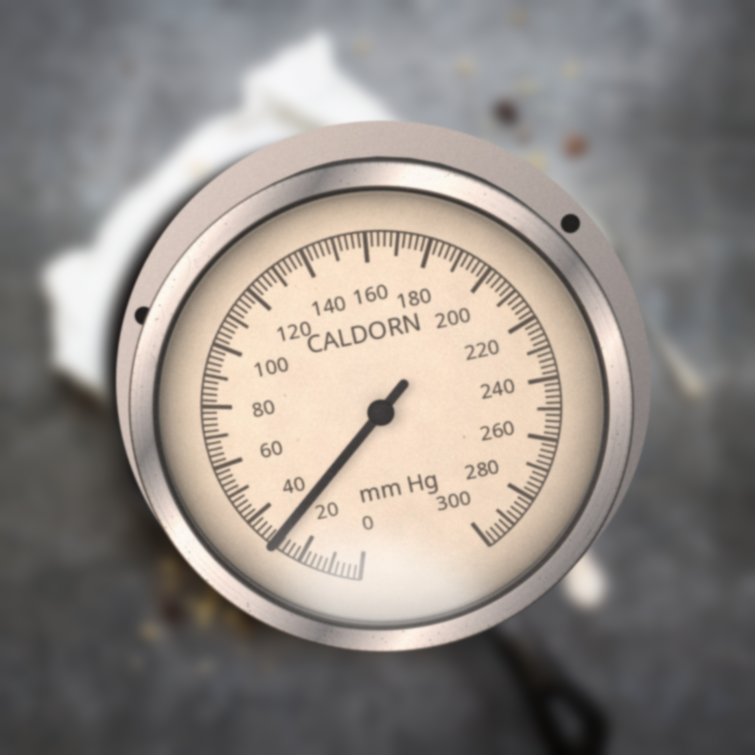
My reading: 30 mmHg
